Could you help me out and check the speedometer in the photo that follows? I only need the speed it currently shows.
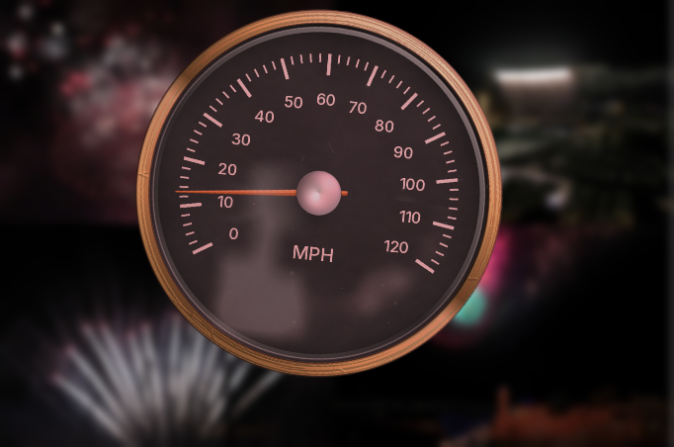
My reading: 13 mph
